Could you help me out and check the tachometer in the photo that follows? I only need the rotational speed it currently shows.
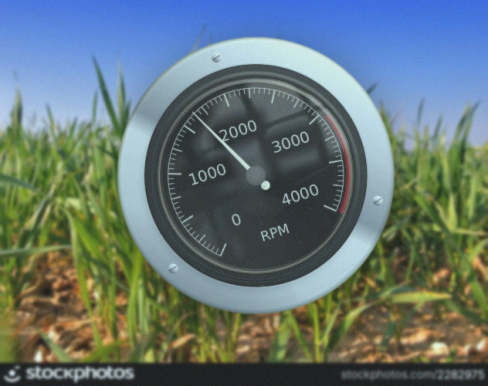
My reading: 1650 rpm
